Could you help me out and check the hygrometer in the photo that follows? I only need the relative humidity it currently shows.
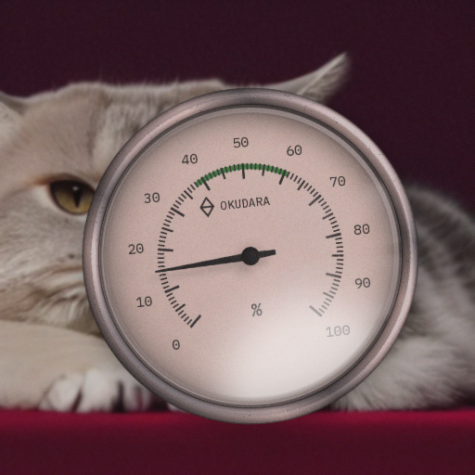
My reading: 15 %
